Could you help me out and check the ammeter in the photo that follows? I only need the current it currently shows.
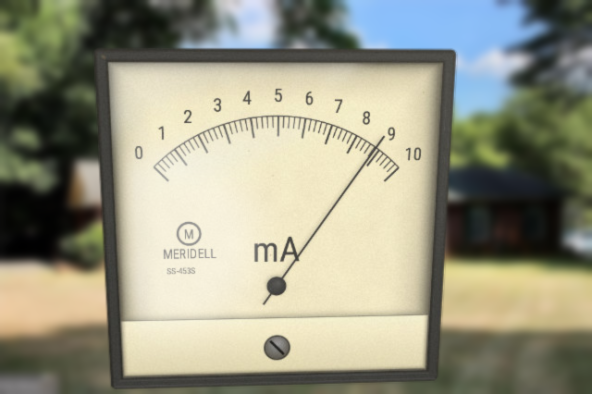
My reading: 8.8 mA
